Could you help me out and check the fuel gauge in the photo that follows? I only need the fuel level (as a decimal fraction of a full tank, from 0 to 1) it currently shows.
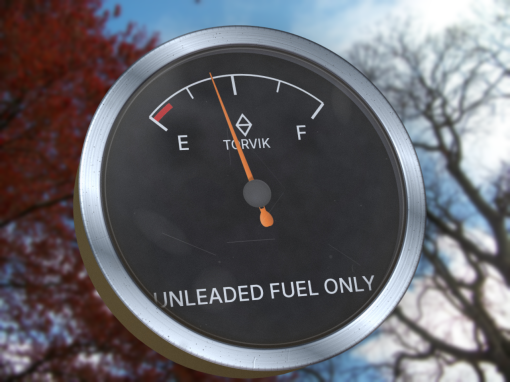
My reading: 0.375
